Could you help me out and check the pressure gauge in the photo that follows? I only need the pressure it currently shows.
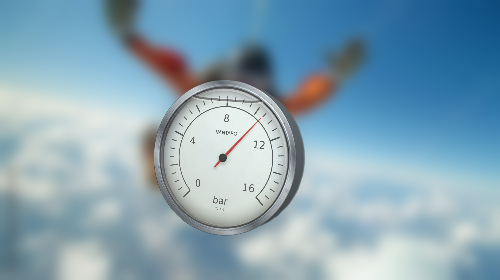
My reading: 10.5 bar
